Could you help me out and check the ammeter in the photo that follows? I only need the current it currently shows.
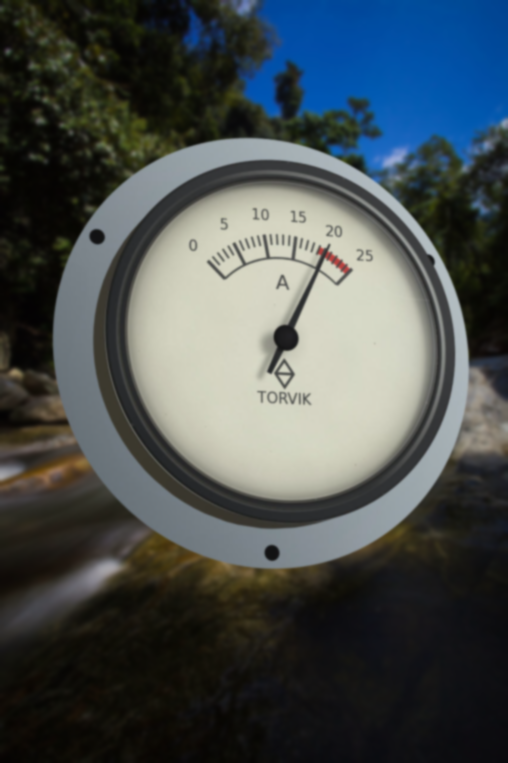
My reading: 20 A
